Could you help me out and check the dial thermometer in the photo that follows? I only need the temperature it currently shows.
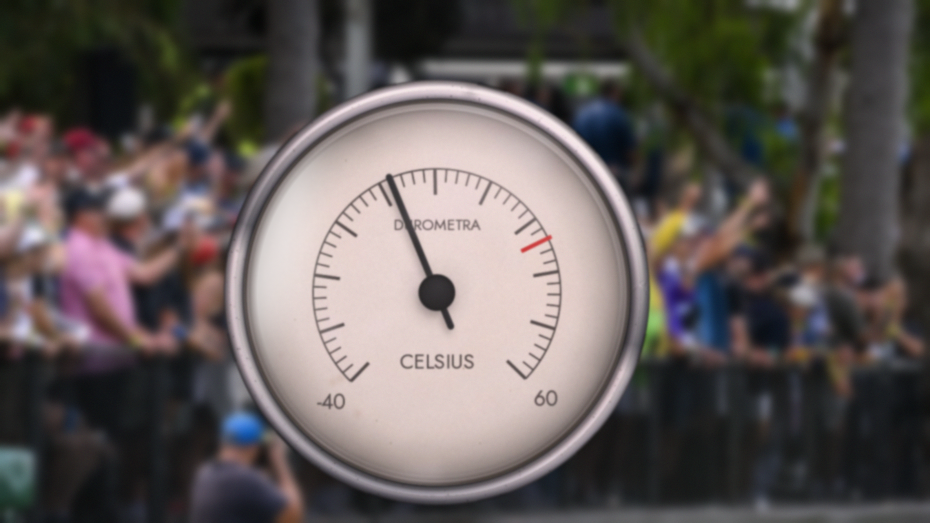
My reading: 2 °C
